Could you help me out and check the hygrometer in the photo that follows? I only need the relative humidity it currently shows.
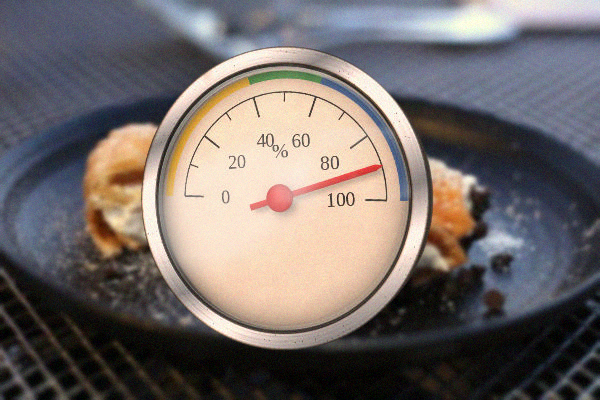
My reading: 90 %
